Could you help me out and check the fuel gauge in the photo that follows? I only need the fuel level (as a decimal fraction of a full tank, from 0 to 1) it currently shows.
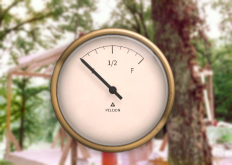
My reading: 0
